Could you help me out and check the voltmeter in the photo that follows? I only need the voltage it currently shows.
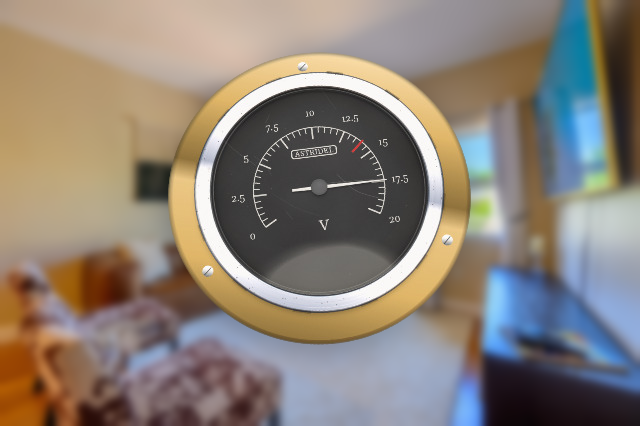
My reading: 17.5 V
